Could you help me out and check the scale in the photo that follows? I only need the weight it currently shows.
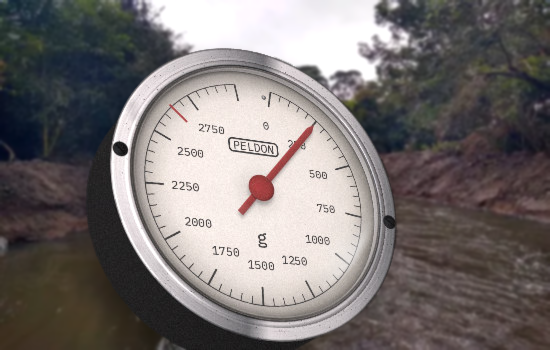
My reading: 250 g
